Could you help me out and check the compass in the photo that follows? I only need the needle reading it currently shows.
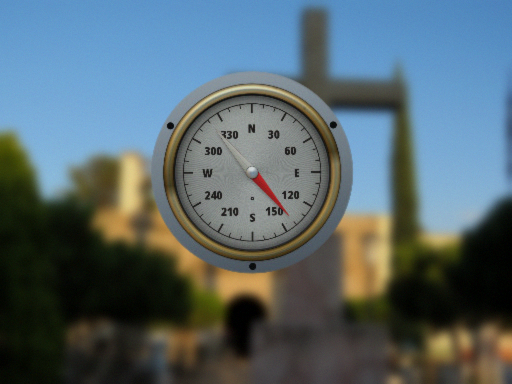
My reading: 140 °
